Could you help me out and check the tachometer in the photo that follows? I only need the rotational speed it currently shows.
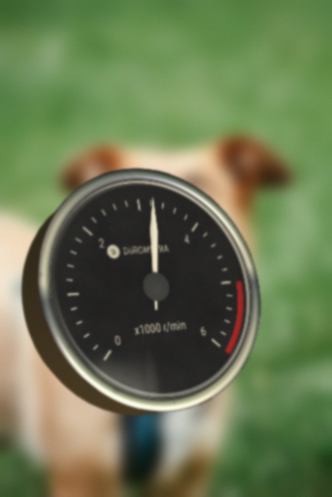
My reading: 3200 rpm
